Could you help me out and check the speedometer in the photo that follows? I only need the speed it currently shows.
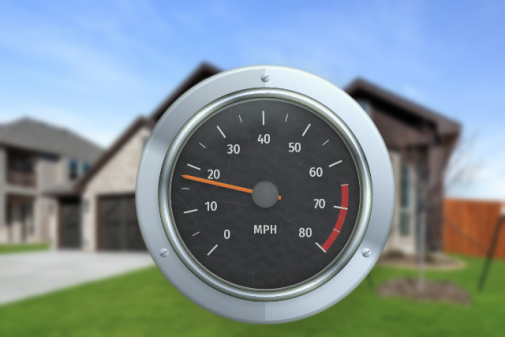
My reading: 17.5 mph
